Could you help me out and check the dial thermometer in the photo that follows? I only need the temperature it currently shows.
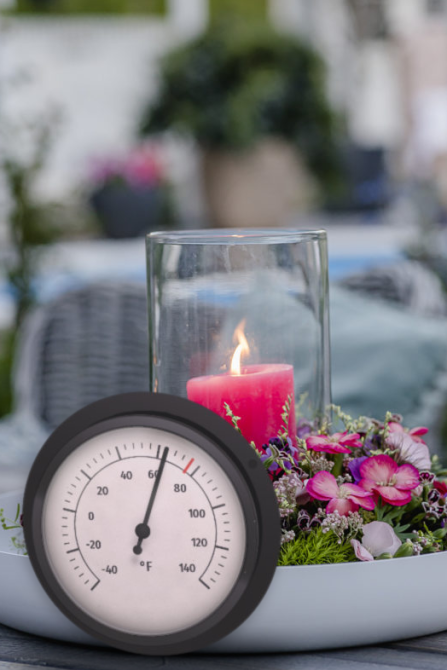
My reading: 64 °F
